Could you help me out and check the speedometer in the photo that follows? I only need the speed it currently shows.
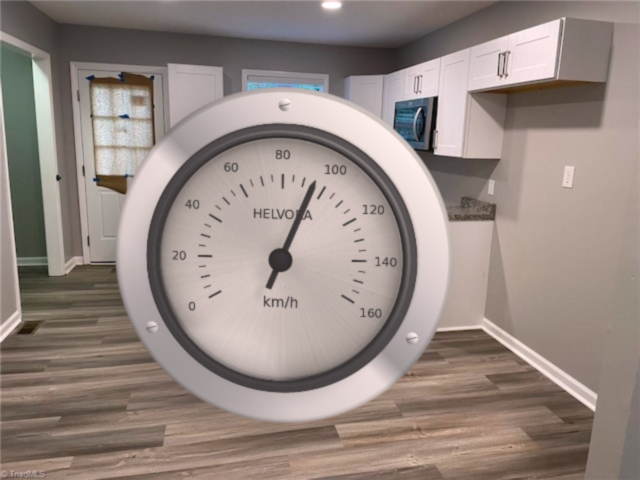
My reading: 95 km/h
